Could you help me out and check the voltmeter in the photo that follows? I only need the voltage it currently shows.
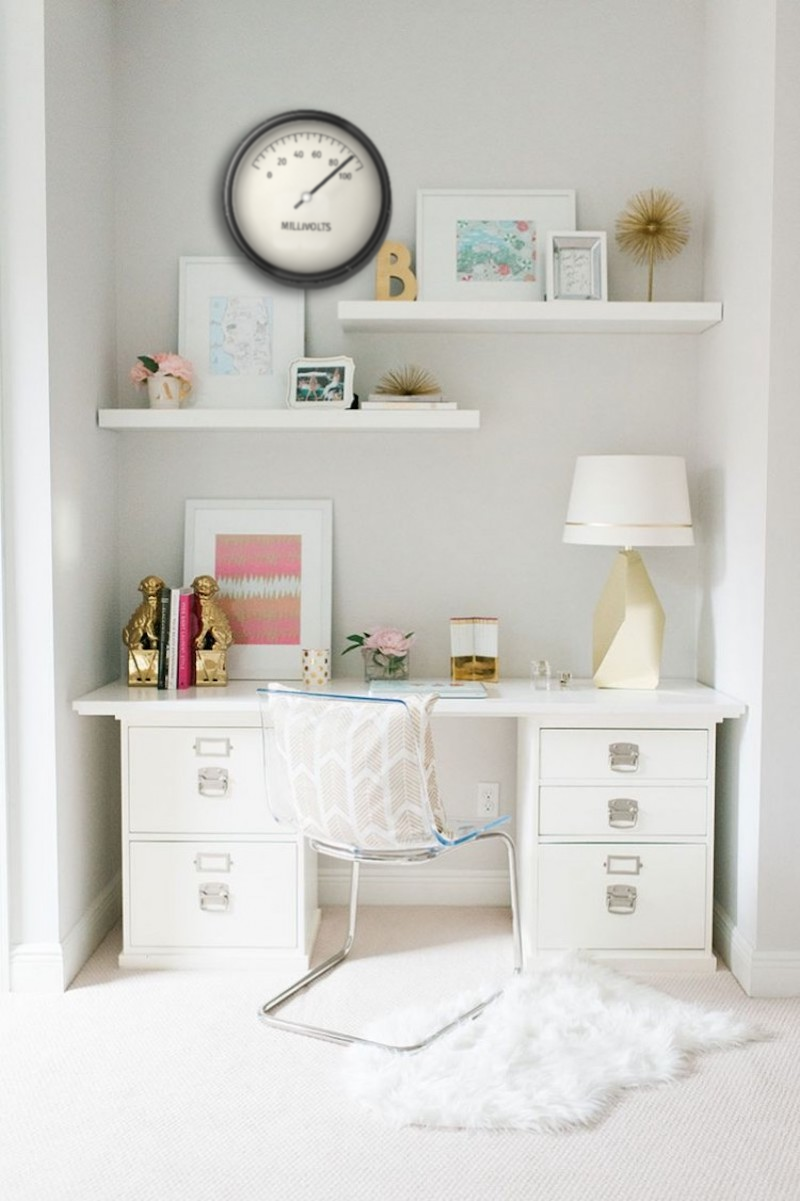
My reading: 90 mV
